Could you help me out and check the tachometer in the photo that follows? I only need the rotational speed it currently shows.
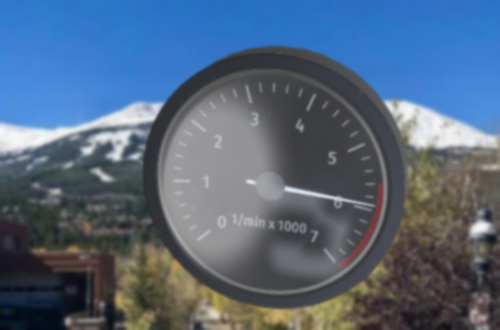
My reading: 5900 rpm
